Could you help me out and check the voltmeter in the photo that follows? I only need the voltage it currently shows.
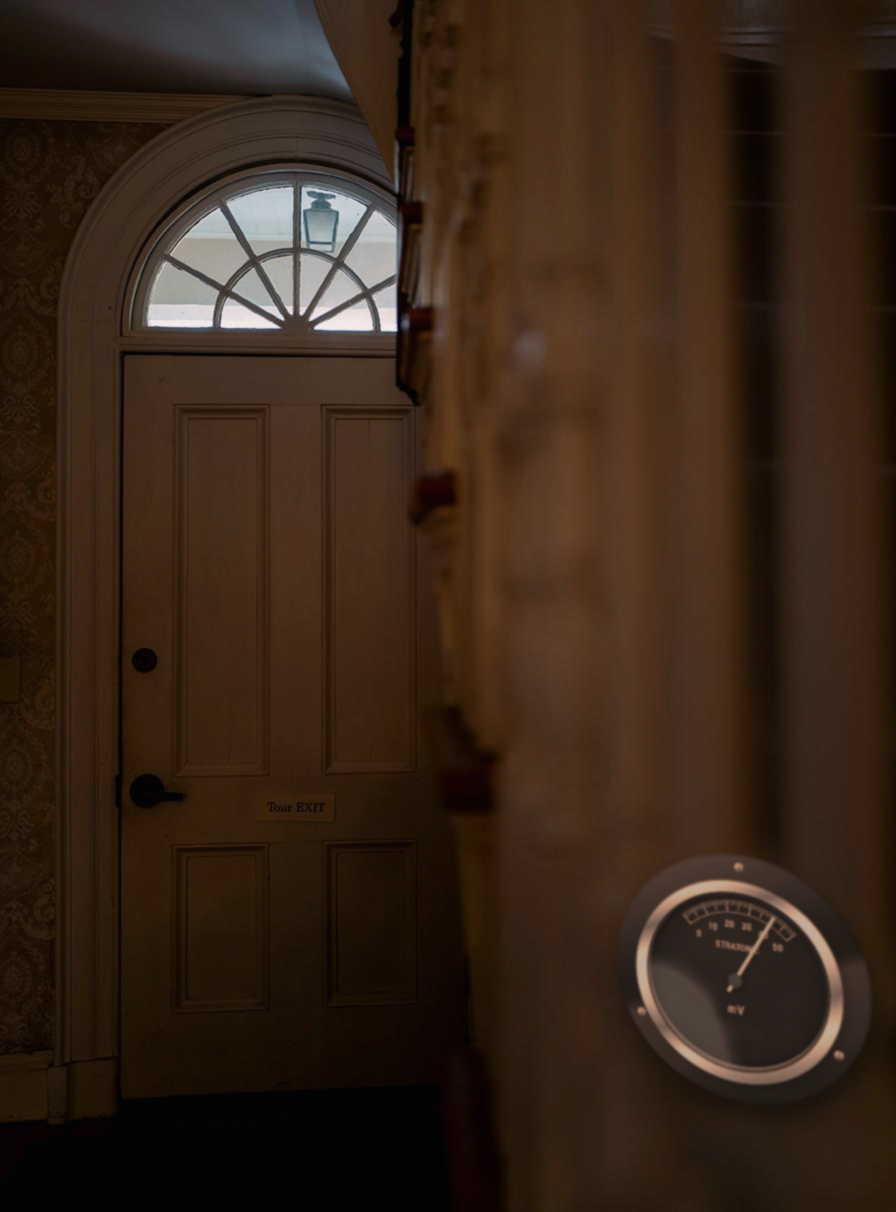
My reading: 40 mV
